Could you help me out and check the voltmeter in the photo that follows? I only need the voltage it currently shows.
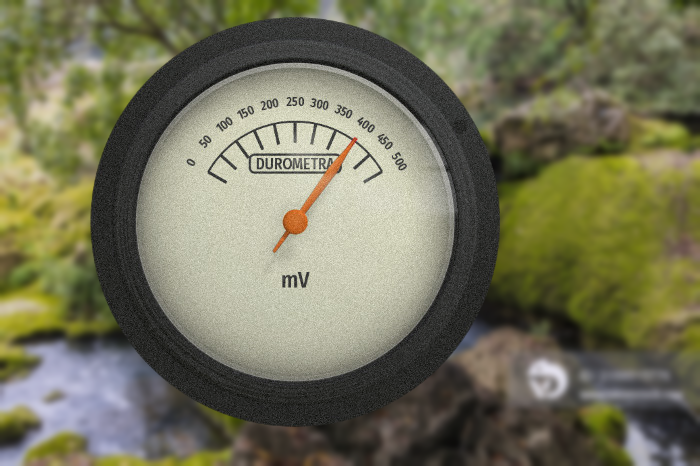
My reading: 400 mV
